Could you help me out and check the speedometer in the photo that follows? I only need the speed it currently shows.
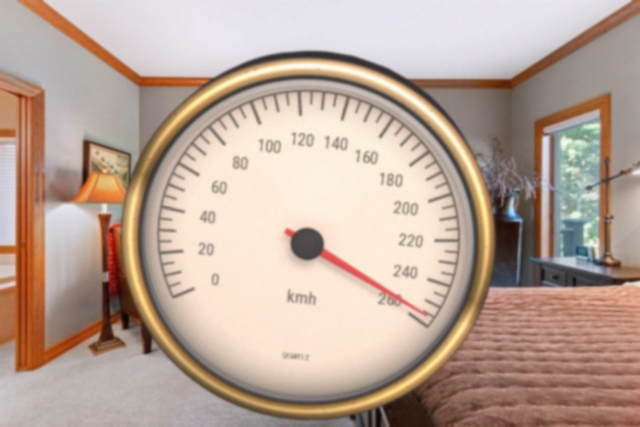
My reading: 255 km/h
